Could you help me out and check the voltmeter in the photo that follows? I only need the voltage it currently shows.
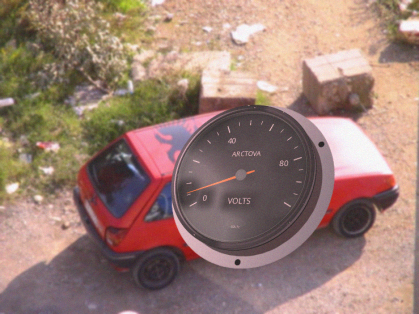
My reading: 5 V
